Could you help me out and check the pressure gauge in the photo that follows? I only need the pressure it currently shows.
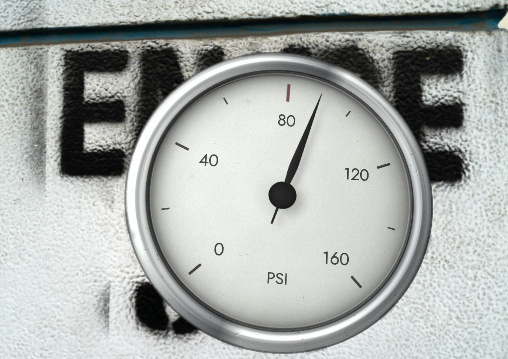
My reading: 90 psi
